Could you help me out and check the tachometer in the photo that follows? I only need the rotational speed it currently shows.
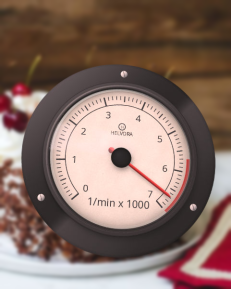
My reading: 6700 rpm
